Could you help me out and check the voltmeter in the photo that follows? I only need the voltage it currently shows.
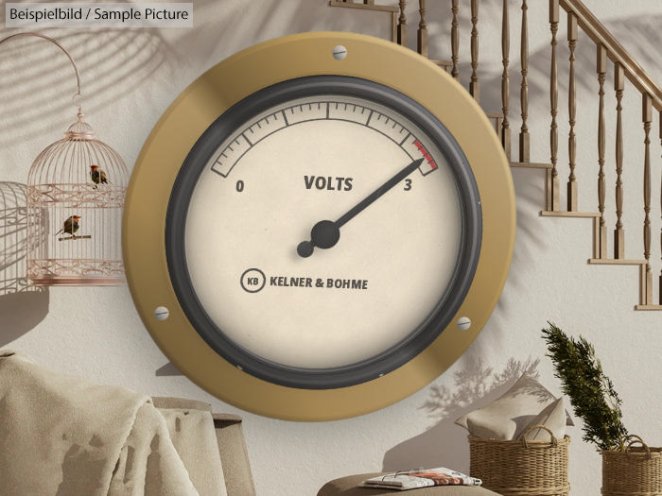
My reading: 2.8 V
